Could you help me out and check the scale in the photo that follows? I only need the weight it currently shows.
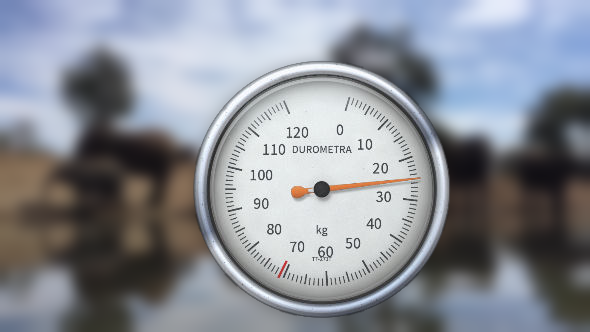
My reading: 25 kg
